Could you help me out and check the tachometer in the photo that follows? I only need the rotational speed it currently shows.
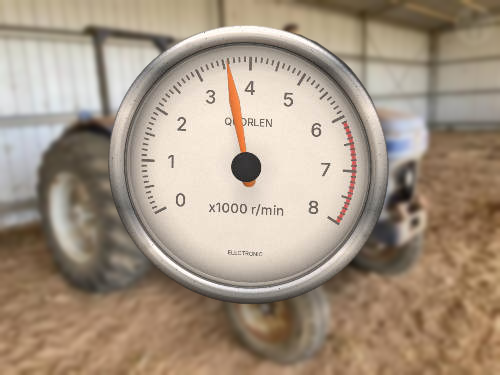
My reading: 3600 rpm
